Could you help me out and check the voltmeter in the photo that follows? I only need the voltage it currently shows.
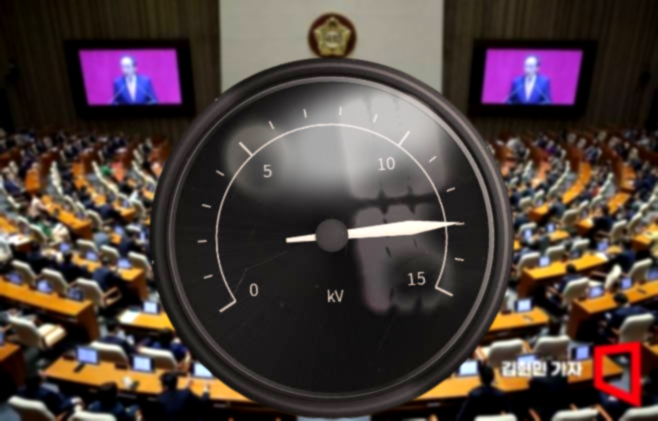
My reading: 13 kV
